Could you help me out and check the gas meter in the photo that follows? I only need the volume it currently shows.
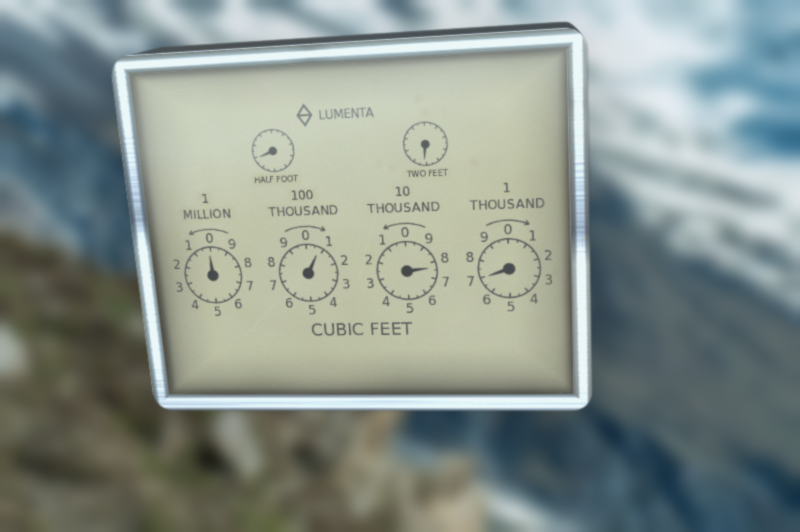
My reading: 7700 ft³
